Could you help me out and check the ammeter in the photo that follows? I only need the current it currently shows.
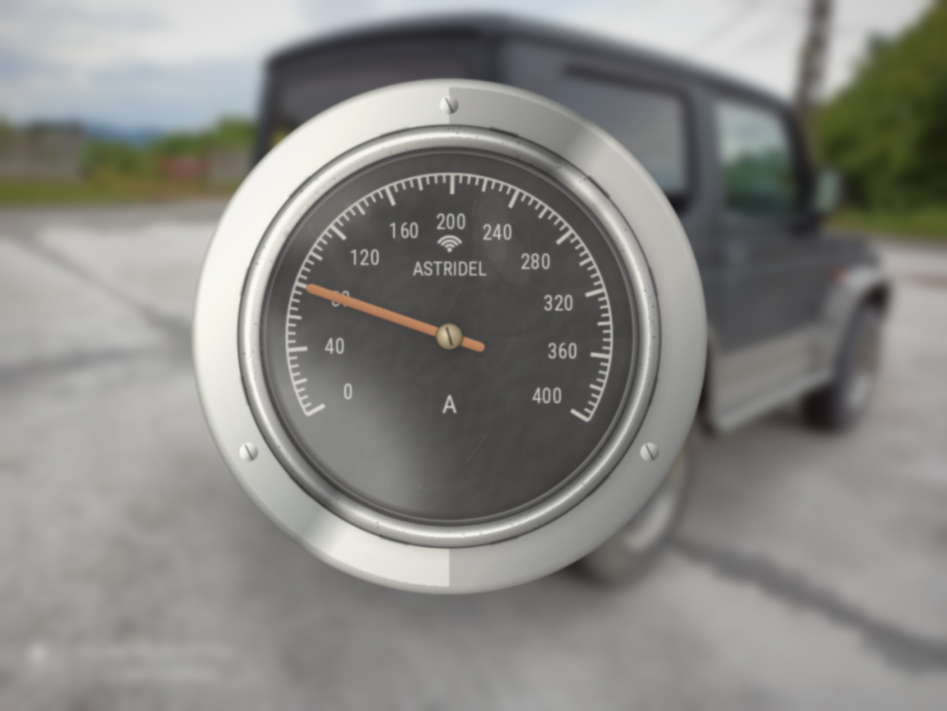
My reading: 80 A
